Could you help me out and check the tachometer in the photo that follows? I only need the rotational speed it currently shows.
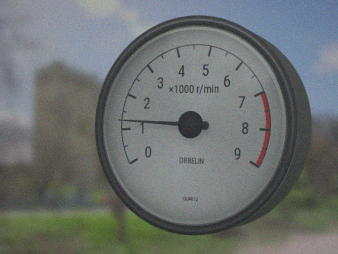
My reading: 1250 rpm
